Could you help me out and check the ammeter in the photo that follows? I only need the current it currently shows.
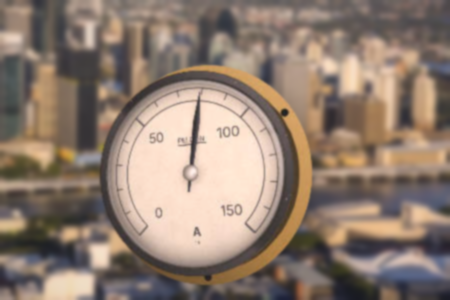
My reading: 80 A
